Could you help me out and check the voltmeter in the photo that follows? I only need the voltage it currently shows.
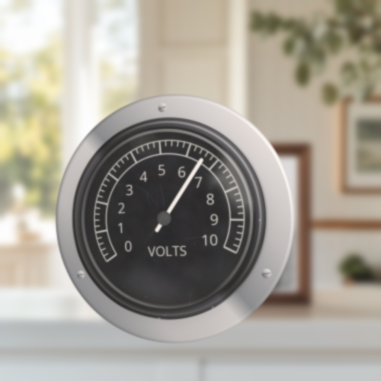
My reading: 6.6 V
